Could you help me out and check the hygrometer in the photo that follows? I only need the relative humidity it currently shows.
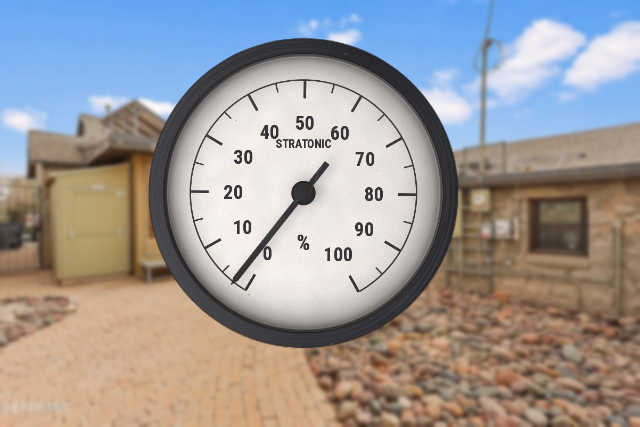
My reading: 2.5 %
